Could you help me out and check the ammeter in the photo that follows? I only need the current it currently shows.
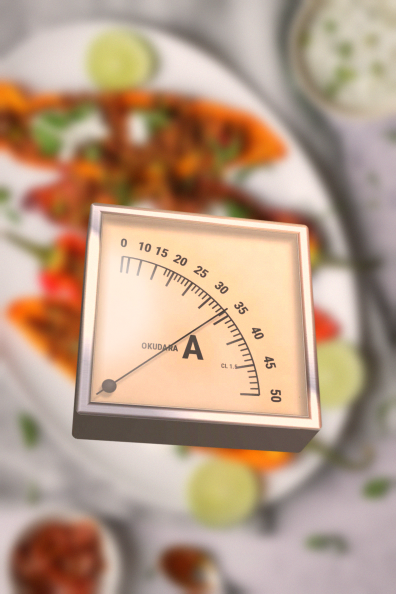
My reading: 34 A
